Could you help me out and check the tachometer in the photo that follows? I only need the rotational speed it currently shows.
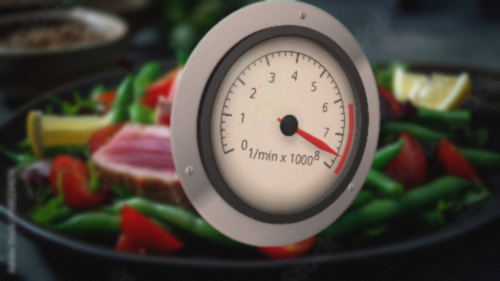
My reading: 7600 rpm
